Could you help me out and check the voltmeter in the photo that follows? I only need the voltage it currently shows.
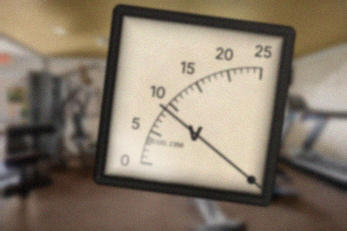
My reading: 9 V
